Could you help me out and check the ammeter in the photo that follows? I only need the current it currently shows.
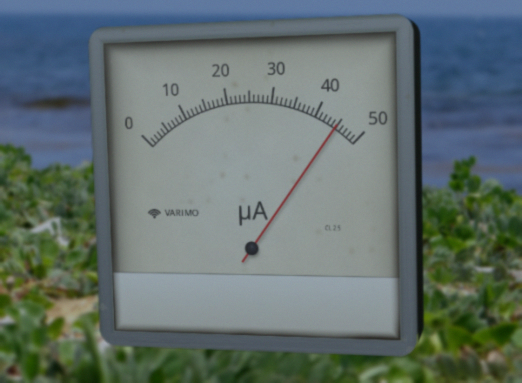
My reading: 45 µA
